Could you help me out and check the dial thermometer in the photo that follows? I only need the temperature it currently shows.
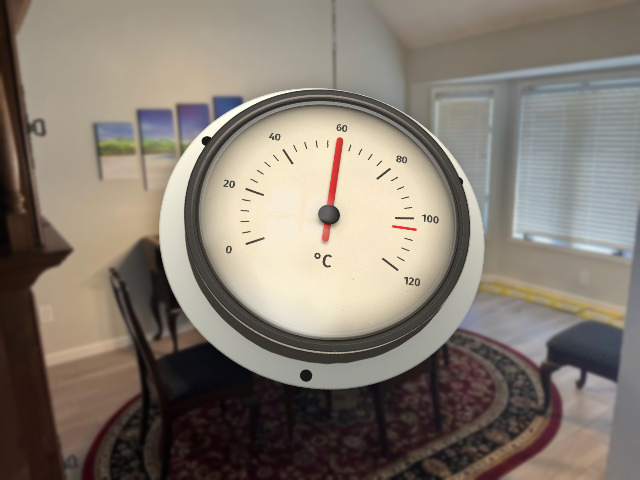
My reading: 60 °C
